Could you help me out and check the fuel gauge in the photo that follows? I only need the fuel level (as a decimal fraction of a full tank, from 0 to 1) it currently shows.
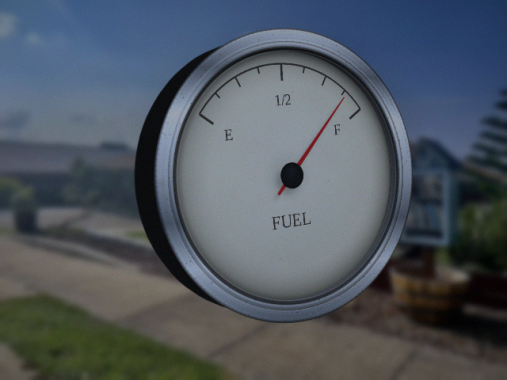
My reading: 0.875
